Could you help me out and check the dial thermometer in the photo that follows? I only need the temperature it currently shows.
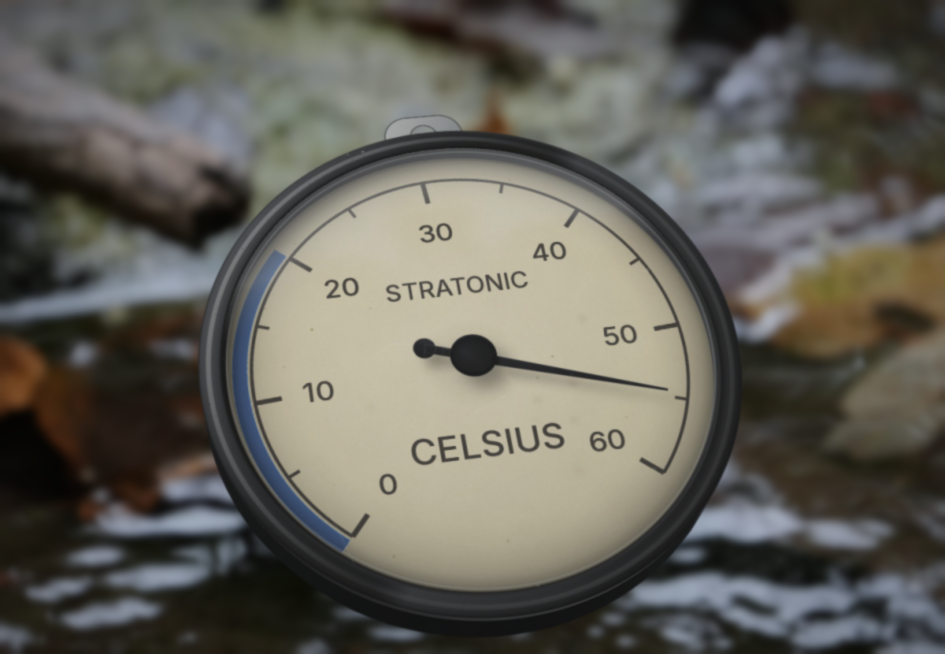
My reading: 55 °C
